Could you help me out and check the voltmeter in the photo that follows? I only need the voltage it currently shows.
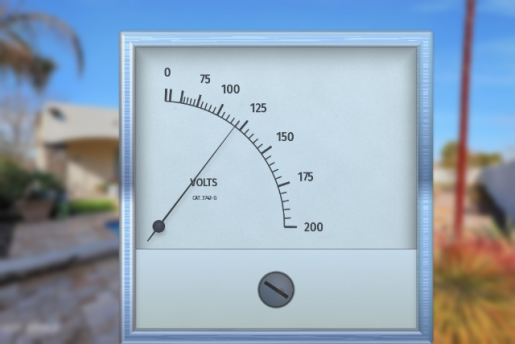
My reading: 120 V
